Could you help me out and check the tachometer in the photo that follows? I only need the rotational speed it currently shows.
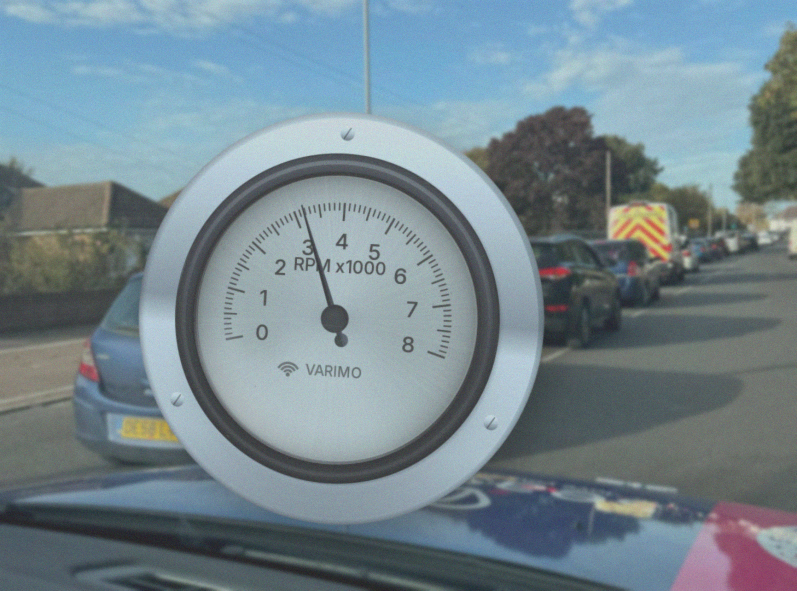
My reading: 3200 rpm
